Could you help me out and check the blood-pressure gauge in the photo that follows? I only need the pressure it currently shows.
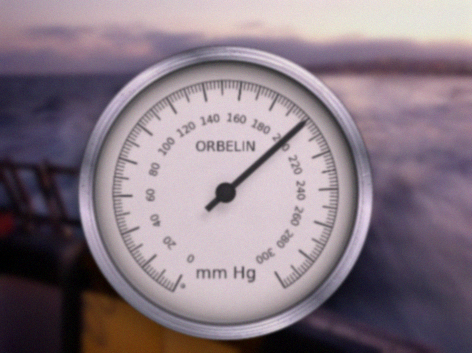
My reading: 200 mmHg
